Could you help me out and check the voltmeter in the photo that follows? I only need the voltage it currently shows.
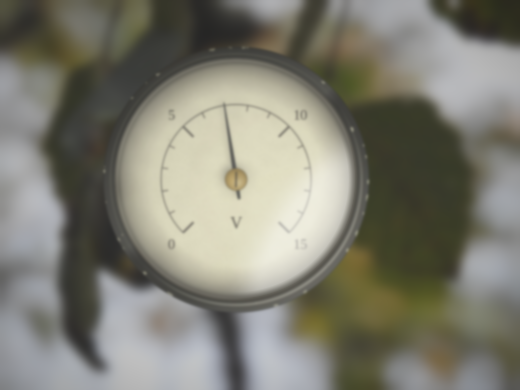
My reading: 7 V
